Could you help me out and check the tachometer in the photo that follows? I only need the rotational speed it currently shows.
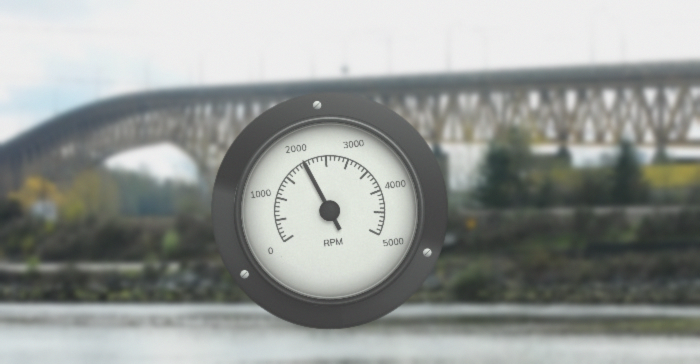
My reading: 2000 rpm
